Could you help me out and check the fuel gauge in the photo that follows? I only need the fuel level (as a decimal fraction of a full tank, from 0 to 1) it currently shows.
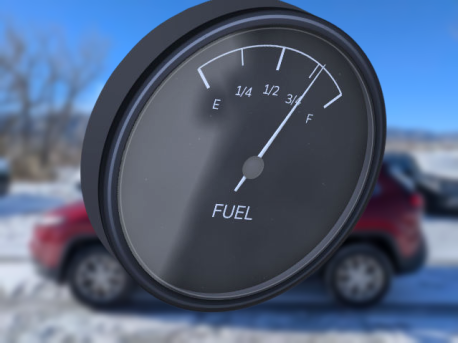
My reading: 0.75
